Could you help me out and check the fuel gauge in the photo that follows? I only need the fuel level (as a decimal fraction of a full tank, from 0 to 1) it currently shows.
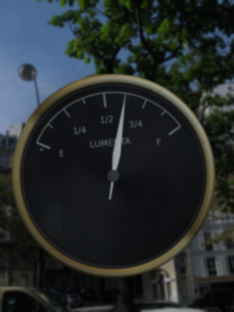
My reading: 0.625
